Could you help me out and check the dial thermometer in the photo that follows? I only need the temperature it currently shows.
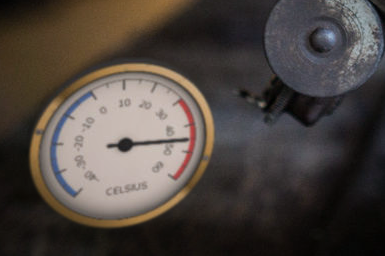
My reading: 45 °C
